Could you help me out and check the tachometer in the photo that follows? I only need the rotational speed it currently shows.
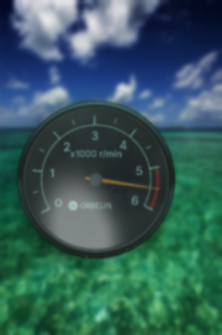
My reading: 5500 rpm
